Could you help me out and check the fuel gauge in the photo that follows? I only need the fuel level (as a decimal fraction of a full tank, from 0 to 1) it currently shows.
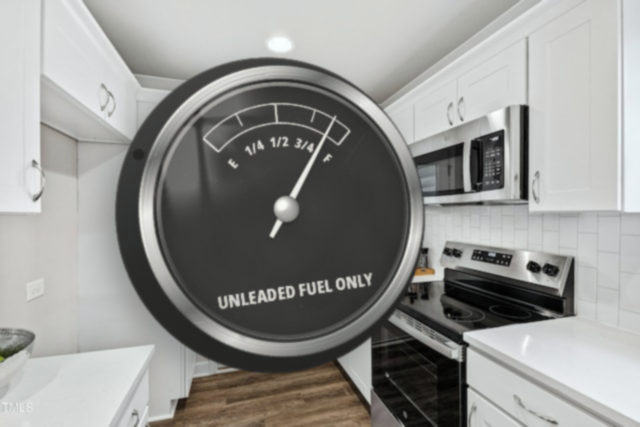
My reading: 0.875
